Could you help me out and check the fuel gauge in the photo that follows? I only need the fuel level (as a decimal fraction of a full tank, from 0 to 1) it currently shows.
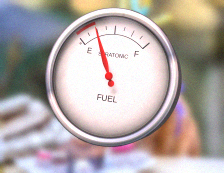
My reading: 0.25
